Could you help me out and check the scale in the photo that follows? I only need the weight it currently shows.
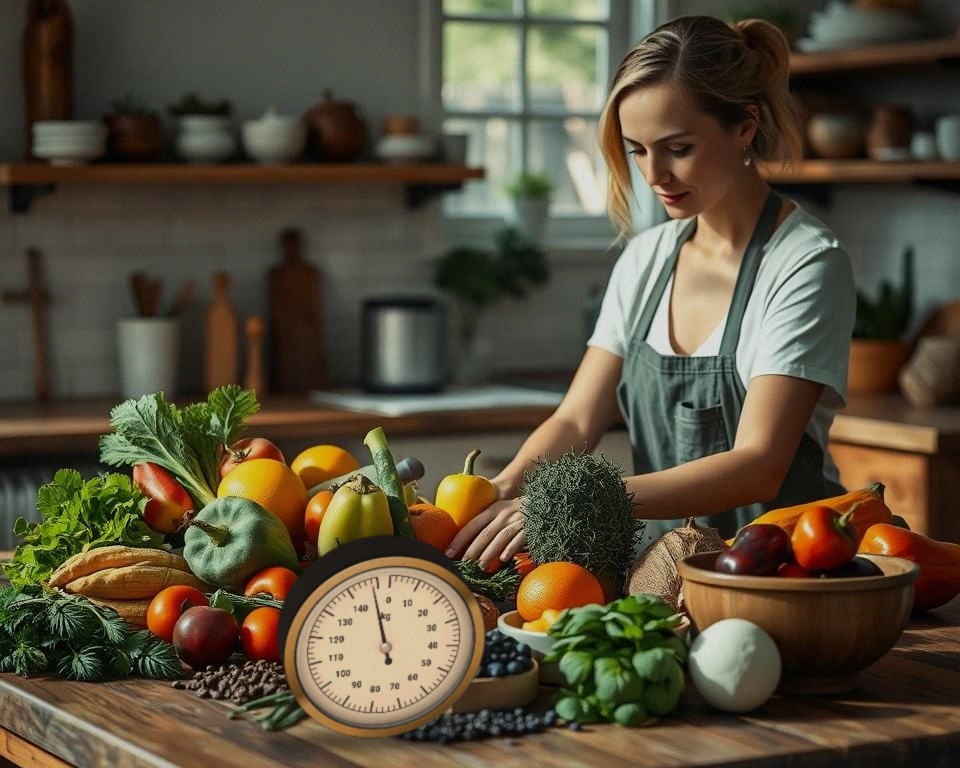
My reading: 148 kg
